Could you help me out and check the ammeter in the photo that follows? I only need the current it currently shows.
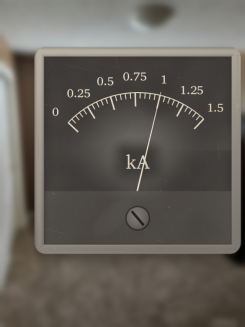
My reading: 1 kA
